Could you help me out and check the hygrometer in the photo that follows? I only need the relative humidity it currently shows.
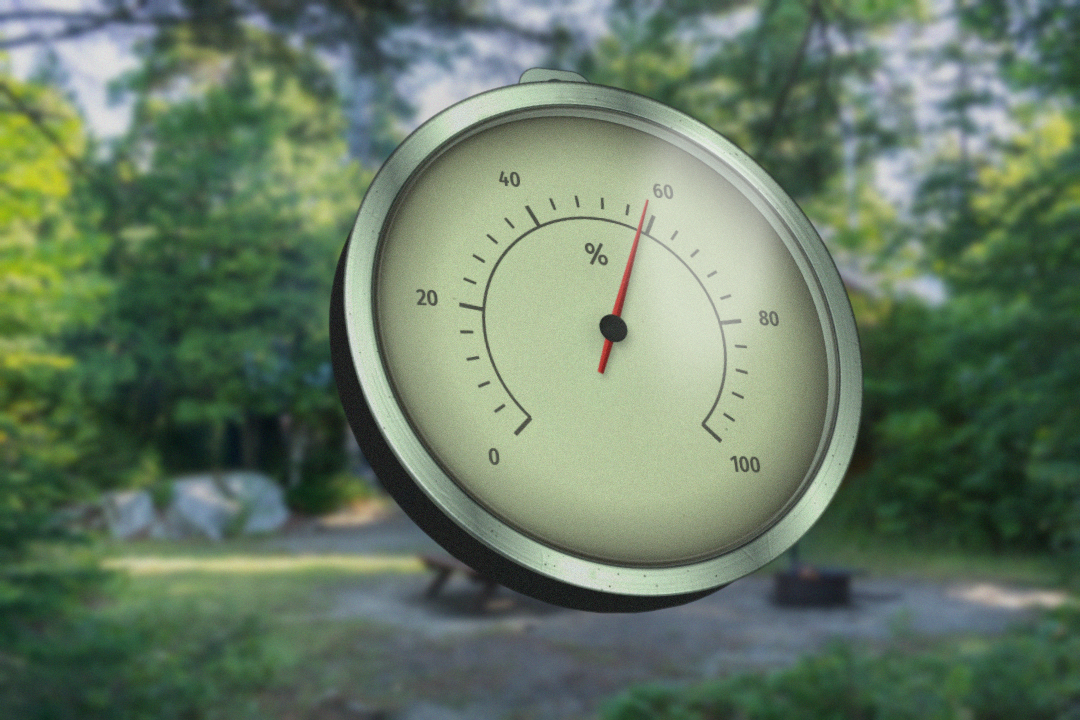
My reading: 58 %
